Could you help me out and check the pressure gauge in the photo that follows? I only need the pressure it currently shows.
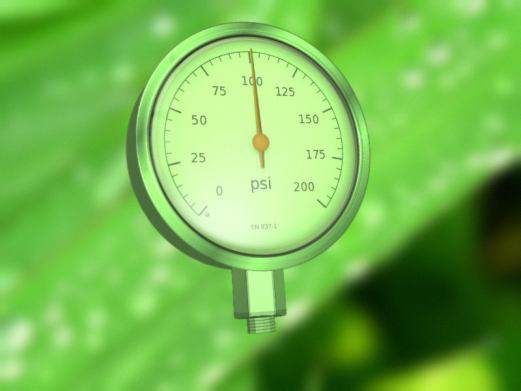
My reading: 100 psi
